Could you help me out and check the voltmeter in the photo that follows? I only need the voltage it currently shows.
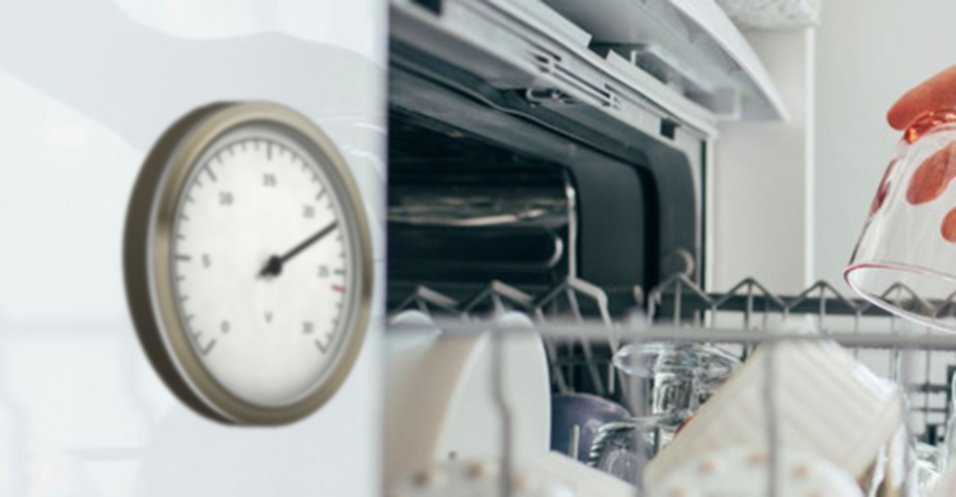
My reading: 22 V
